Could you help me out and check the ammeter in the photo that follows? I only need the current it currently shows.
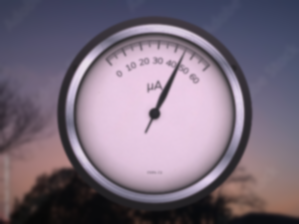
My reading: 45 µA
